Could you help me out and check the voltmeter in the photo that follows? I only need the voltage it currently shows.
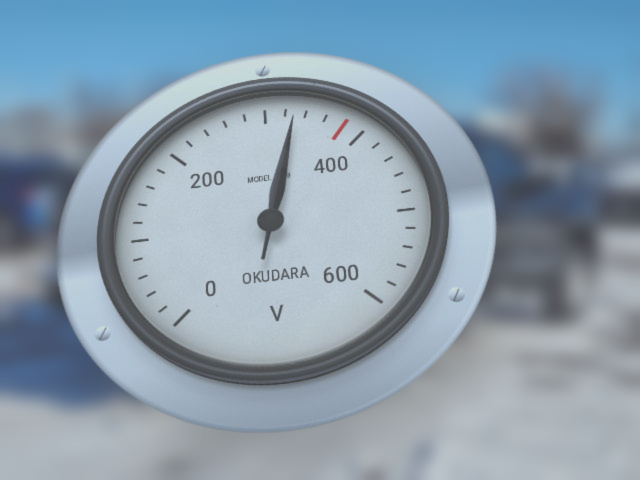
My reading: 330 V
